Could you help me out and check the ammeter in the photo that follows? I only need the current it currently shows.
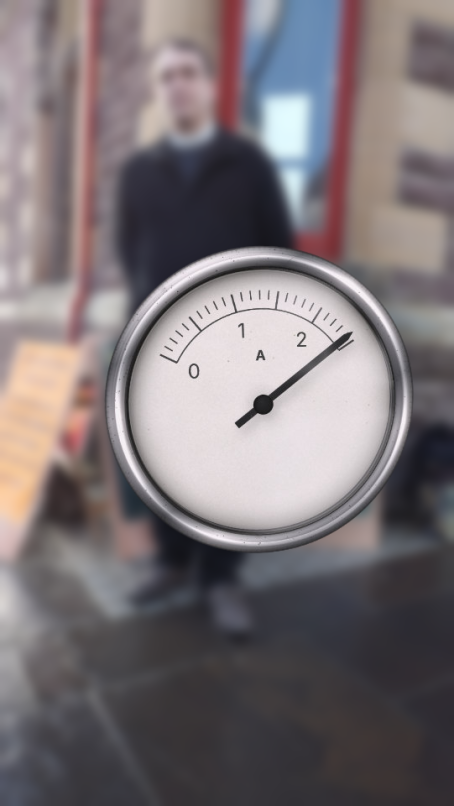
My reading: 2.4 A
